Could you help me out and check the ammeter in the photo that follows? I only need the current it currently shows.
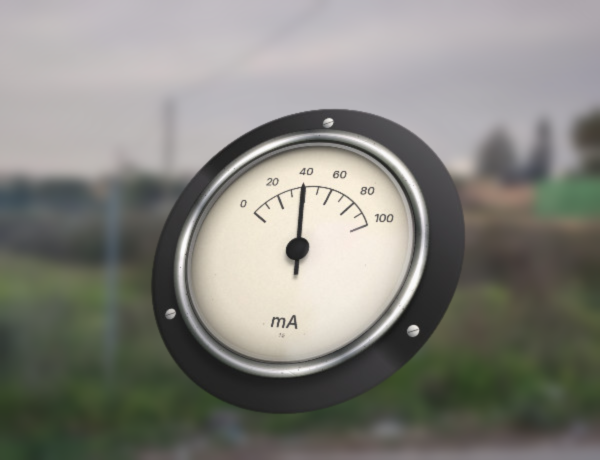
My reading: 40 mA
